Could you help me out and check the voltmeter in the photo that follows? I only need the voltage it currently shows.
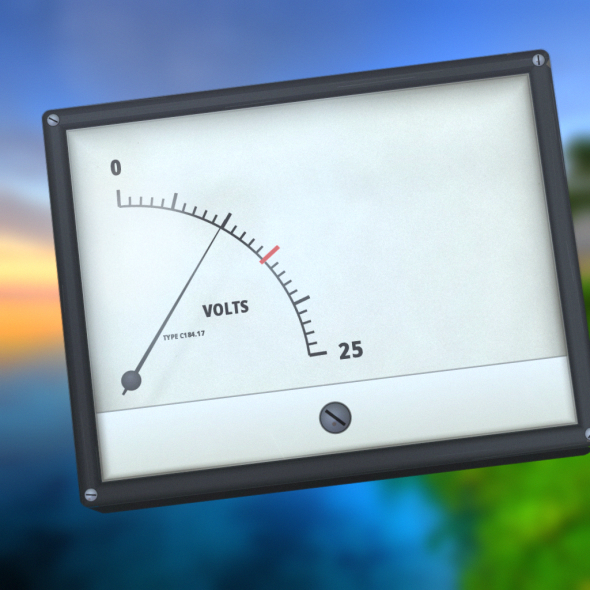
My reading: 10 V
